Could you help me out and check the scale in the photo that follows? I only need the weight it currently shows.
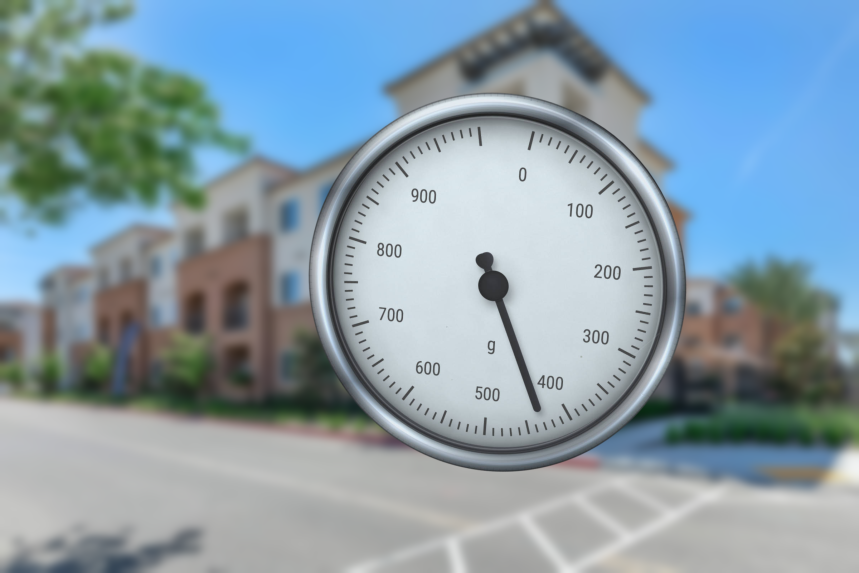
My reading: 430 g
